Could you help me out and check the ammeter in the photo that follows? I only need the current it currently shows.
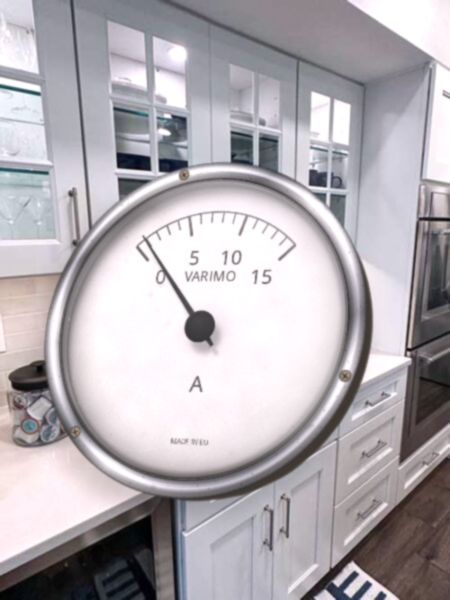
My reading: 1 A
